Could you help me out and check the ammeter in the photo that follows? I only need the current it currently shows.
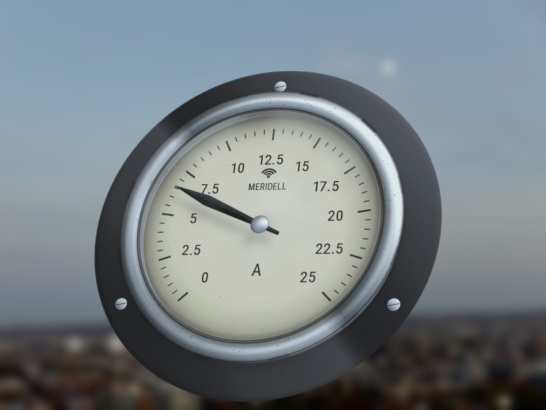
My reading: 6.5 A
